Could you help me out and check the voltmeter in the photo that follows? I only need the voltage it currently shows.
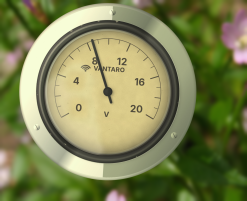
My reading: 8.5 V
